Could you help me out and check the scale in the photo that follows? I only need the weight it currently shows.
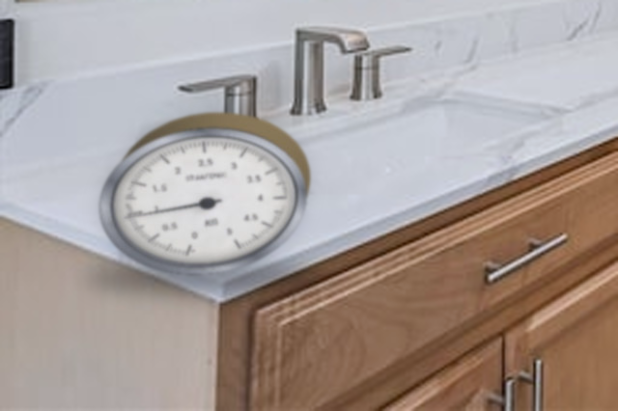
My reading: 1 kg
